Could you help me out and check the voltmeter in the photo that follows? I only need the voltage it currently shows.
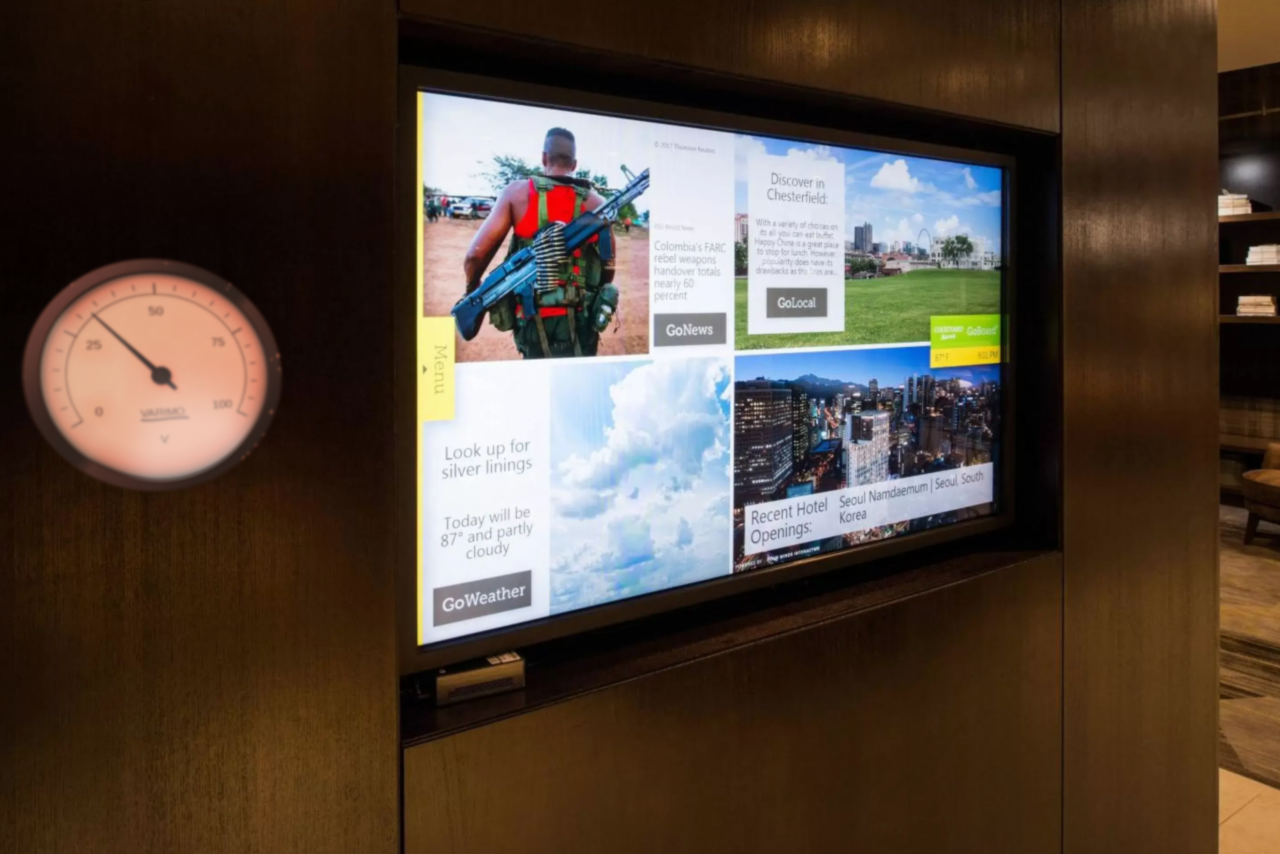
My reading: 32.5 V
